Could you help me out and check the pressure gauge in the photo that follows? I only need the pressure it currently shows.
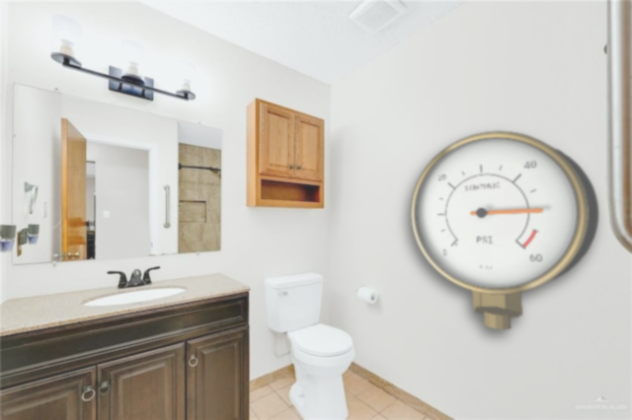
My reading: 50 psi
